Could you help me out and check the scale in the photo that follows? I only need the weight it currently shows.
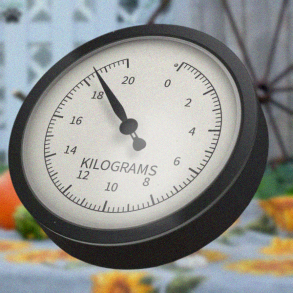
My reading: 18.6 kg
